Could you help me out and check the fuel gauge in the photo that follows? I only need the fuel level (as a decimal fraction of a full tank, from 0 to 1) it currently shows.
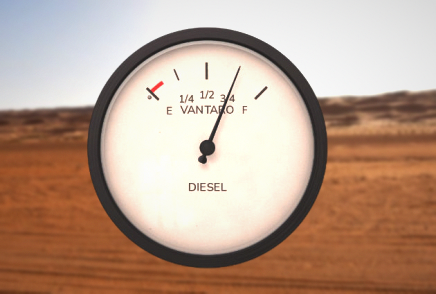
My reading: 0.75
